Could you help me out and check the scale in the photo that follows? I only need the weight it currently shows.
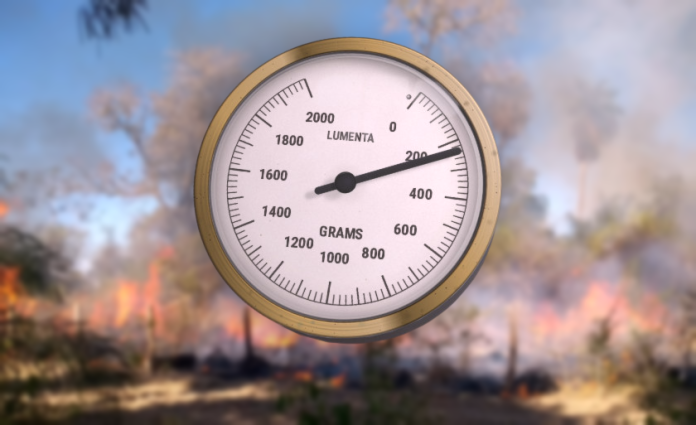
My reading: 240 g
